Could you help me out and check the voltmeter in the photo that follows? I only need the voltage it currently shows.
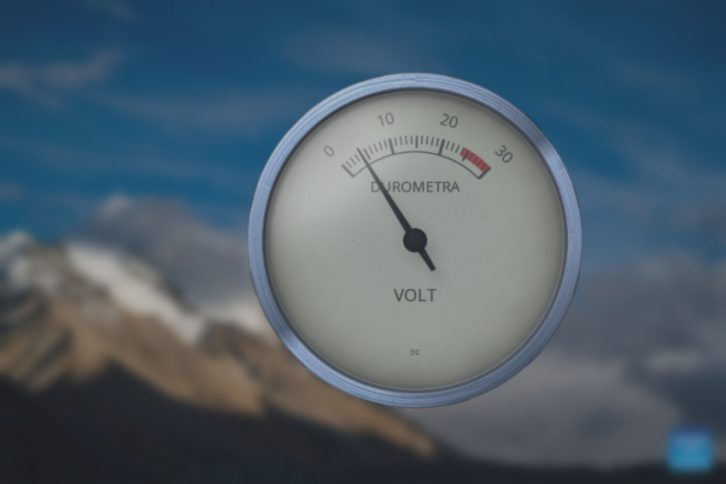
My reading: 4 V
